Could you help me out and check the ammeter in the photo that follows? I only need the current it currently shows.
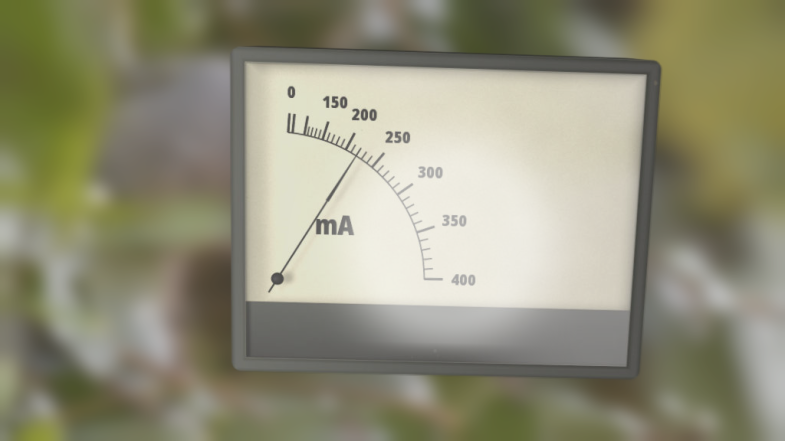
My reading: 220 mA
